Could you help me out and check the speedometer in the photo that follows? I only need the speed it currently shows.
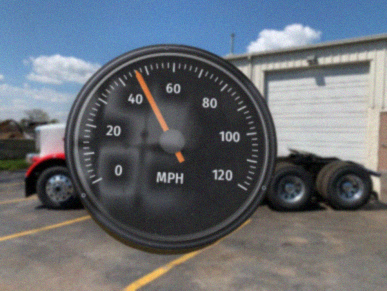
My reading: 46 mph
